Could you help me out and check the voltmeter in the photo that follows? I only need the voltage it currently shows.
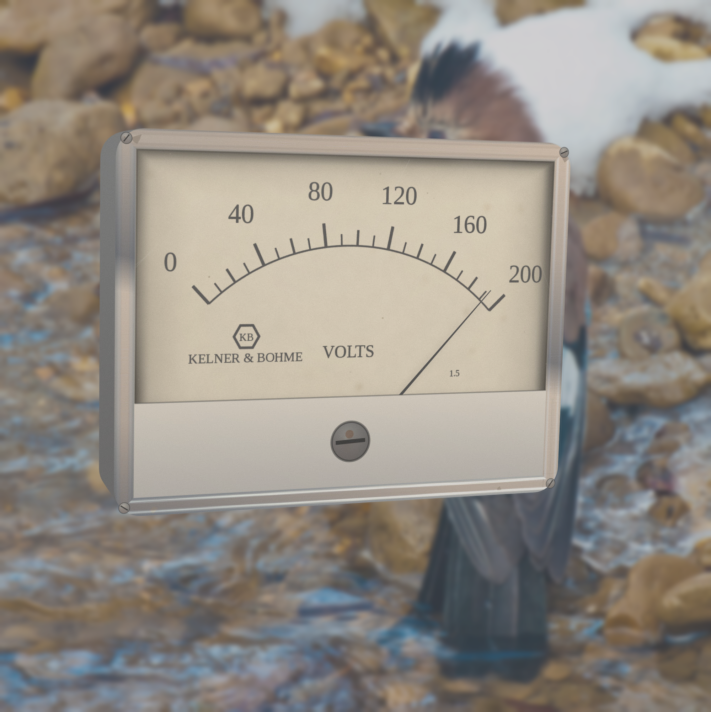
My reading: 190 V
